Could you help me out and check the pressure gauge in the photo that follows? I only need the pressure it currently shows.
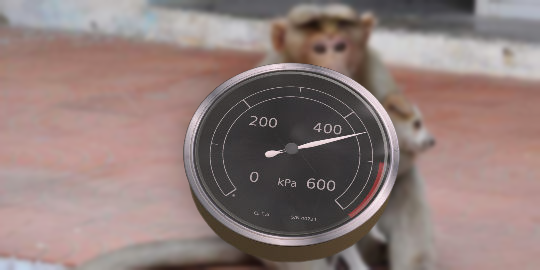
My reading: 450 kPa
